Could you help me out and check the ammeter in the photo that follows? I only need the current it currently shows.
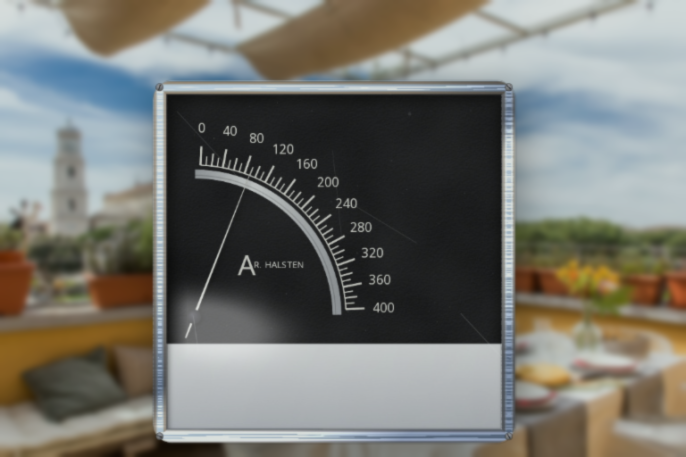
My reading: 90 A
